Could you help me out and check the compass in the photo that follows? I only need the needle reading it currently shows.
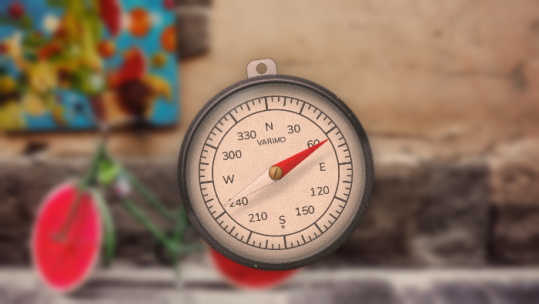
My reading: 65 °
